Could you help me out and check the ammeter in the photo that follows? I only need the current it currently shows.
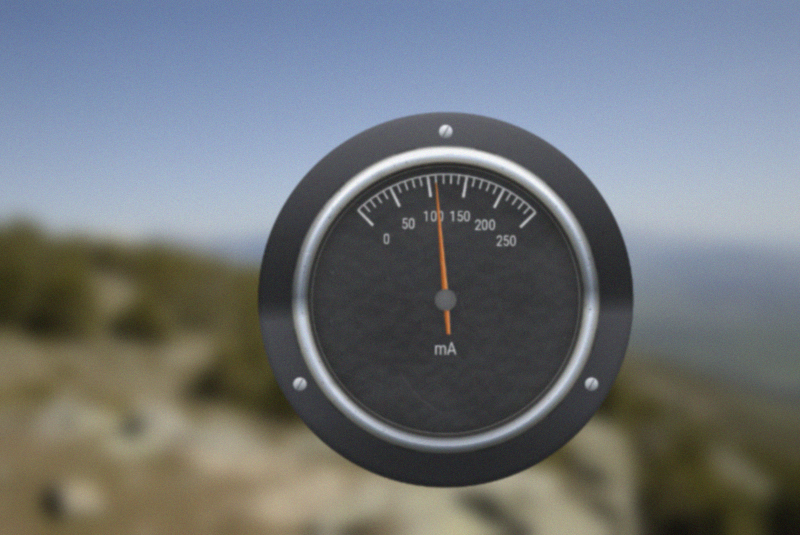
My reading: 110 mA
